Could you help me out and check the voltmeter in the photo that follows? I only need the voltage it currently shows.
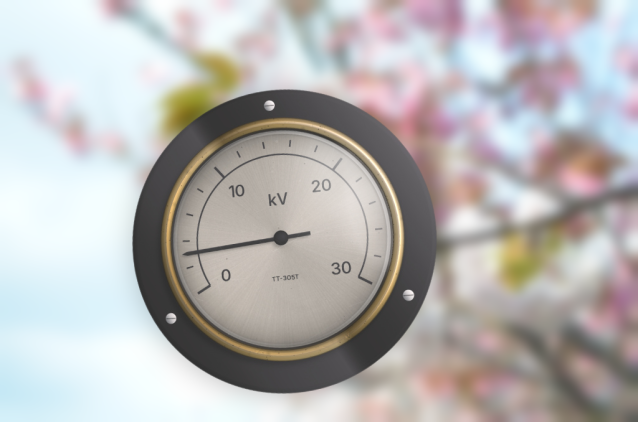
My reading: 3 kV
